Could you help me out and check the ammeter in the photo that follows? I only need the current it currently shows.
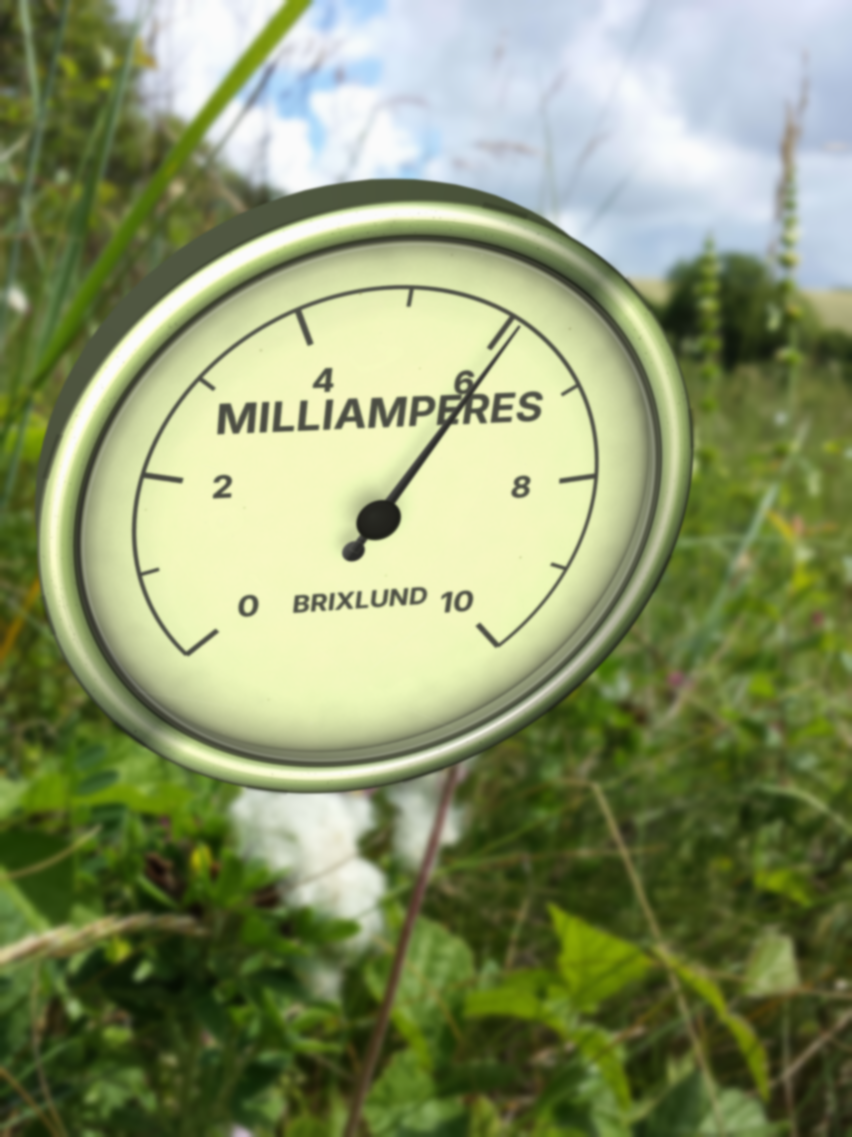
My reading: 6 mA
